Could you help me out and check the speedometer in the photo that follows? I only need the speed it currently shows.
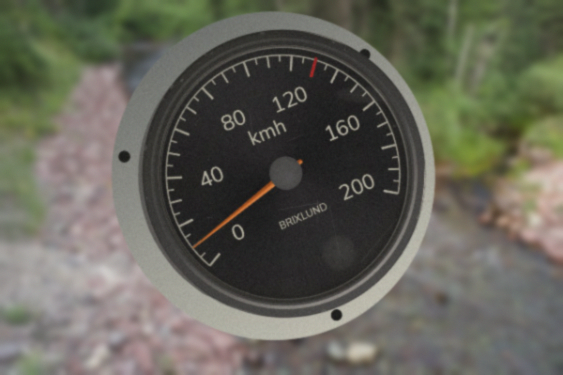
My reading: 10 km/h
